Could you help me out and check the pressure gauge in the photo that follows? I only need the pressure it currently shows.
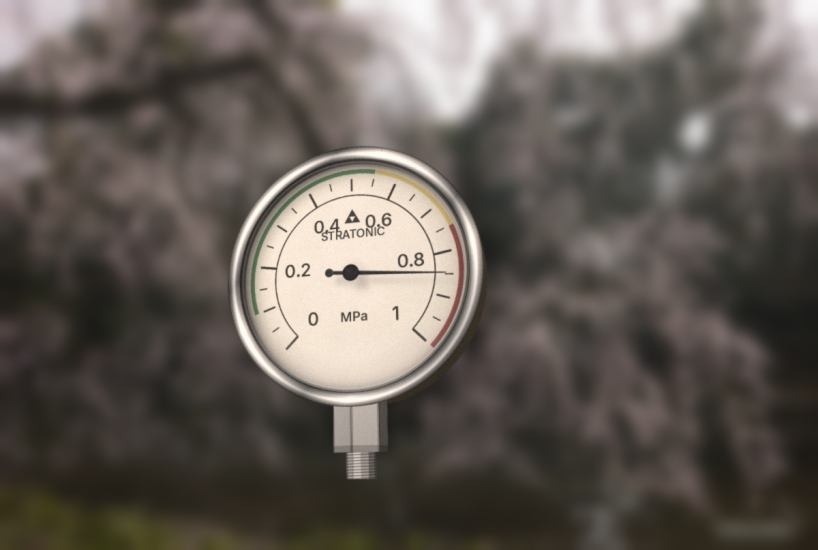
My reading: 0.85 MPa
